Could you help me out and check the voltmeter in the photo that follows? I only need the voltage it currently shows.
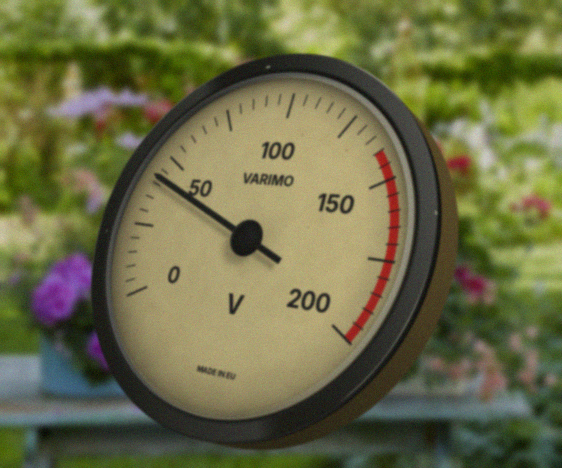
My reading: 42.5 V
